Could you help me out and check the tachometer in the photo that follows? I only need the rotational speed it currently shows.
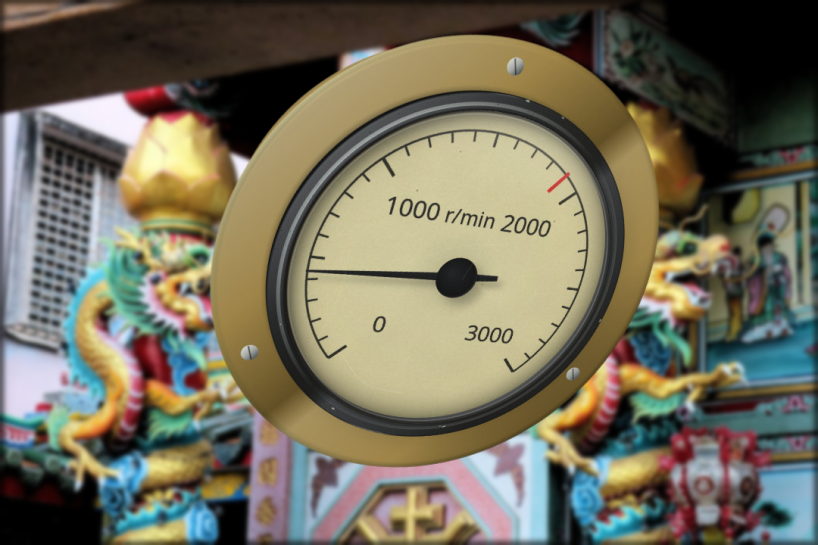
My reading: 450 rpm
